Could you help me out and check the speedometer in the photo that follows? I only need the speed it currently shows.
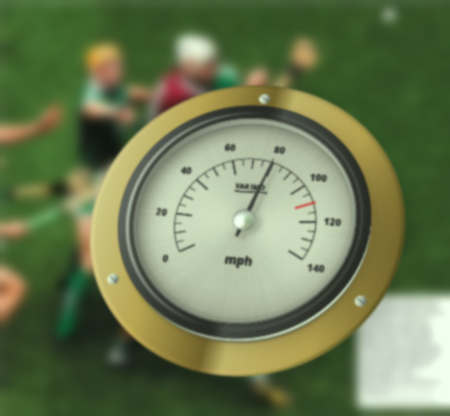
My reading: 80 mph
